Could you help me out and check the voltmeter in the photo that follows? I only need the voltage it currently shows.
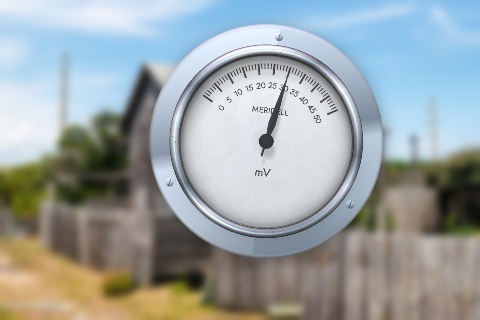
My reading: 30 mV
